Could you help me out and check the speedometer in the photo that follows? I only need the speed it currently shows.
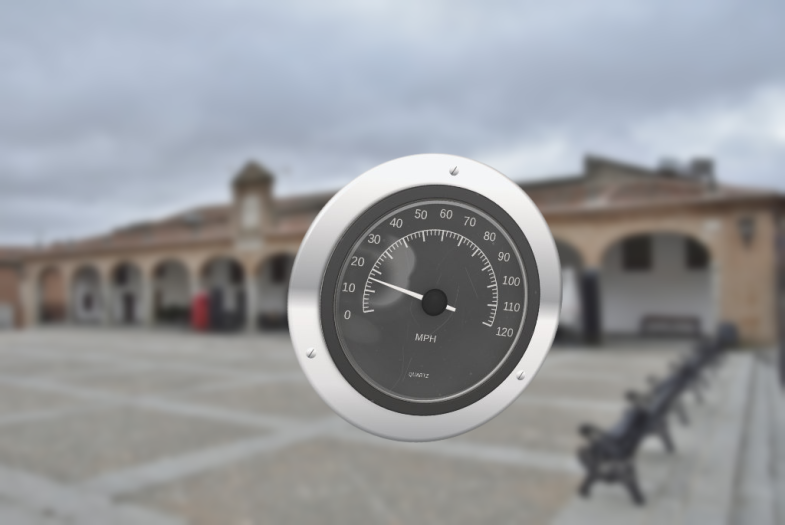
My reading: 16 mph
